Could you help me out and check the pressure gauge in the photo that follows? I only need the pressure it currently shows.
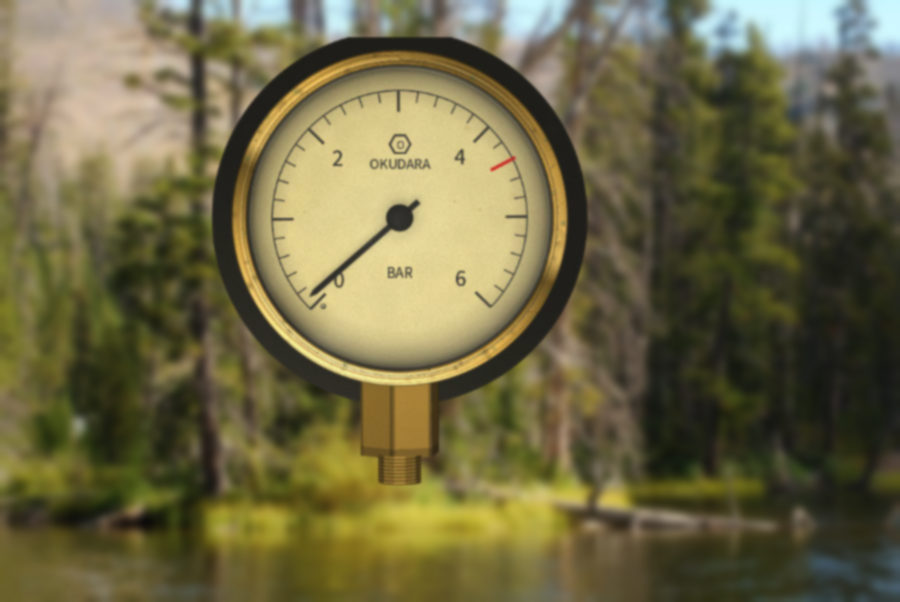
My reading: 0.1 bar
